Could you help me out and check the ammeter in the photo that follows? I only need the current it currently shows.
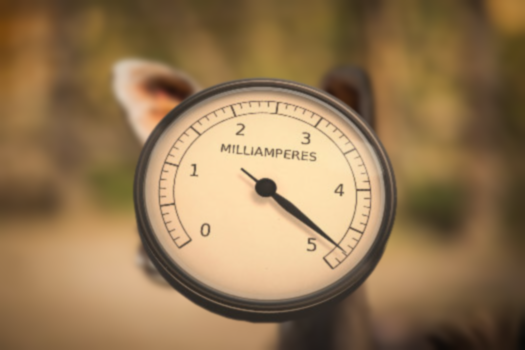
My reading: 4.8 mA
